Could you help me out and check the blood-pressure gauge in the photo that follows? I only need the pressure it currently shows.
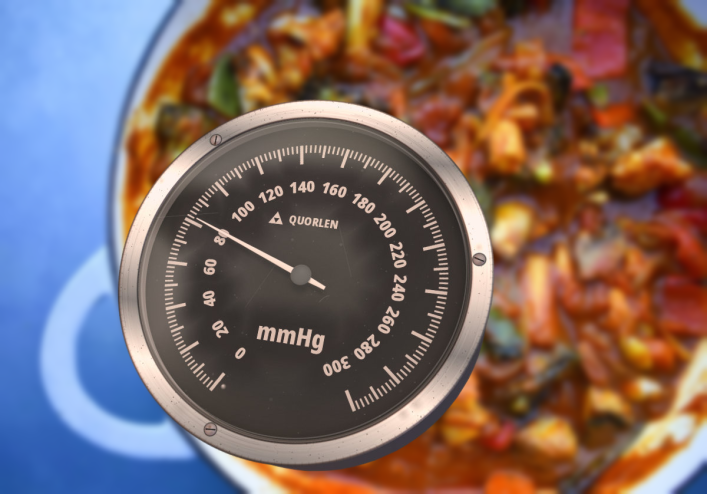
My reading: 82 mmHg
